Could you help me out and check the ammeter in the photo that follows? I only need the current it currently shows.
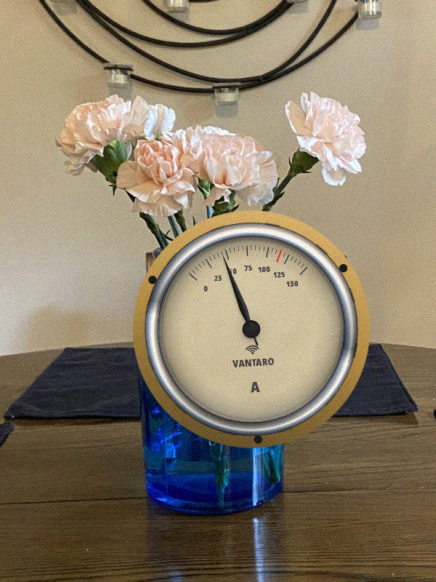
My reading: 45 A
